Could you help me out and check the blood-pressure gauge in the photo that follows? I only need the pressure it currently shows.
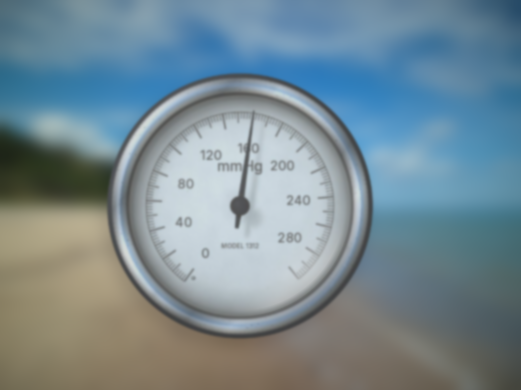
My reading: 160 mmHg
